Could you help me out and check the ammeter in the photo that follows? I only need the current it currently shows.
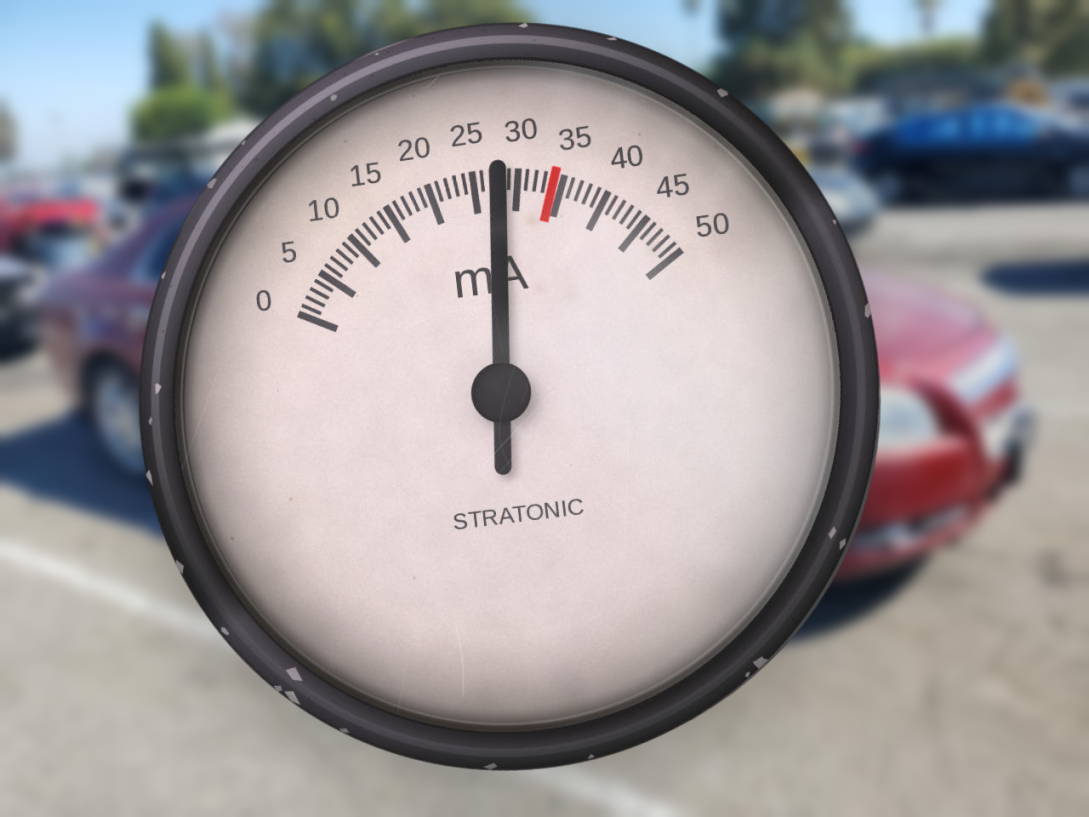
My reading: 28 mA
